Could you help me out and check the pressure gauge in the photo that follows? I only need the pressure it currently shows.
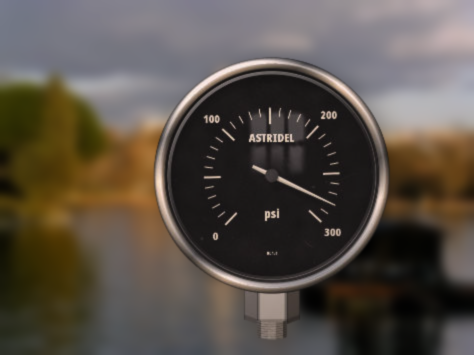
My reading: 280 psi
